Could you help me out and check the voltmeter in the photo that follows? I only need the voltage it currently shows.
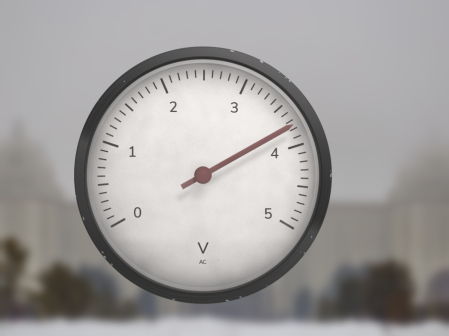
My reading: 3.75 V
